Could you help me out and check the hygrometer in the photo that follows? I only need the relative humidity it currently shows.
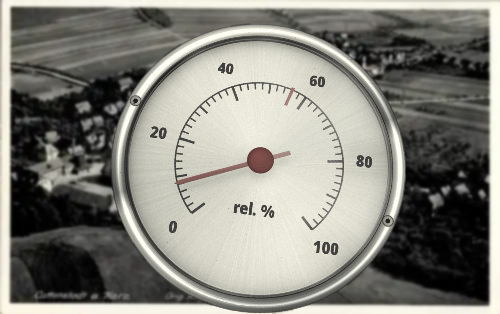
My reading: 8 %
